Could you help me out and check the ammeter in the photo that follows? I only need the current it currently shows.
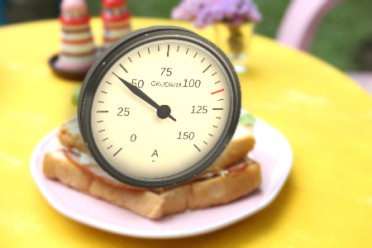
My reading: 45 A
